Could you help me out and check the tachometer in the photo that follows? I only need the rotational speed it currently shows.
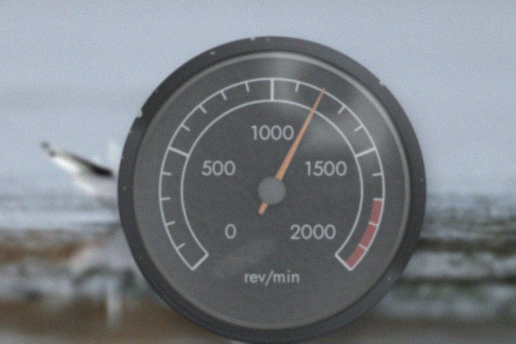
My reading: 1200 rpm
